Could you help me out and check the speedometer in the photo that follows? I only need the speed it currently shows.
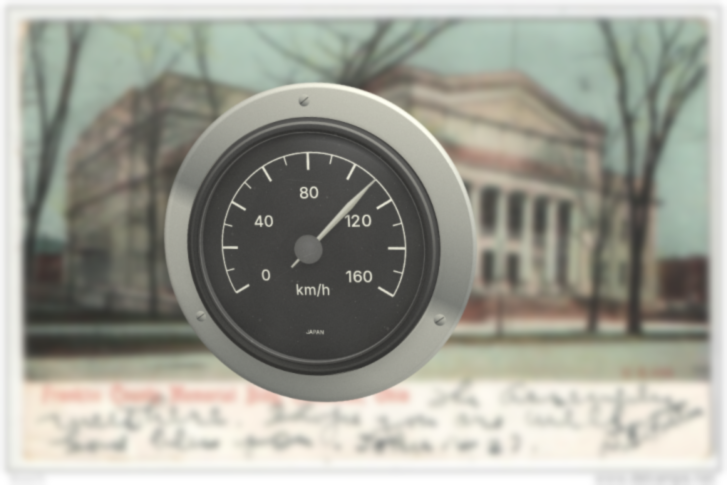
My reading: 110 km/h
